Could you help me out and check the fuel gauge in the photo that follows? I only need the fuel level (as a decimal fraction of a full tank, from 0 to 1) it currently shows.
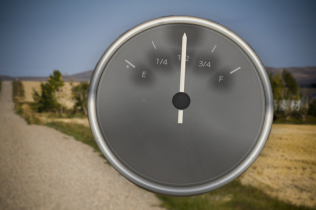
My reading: 0.5
